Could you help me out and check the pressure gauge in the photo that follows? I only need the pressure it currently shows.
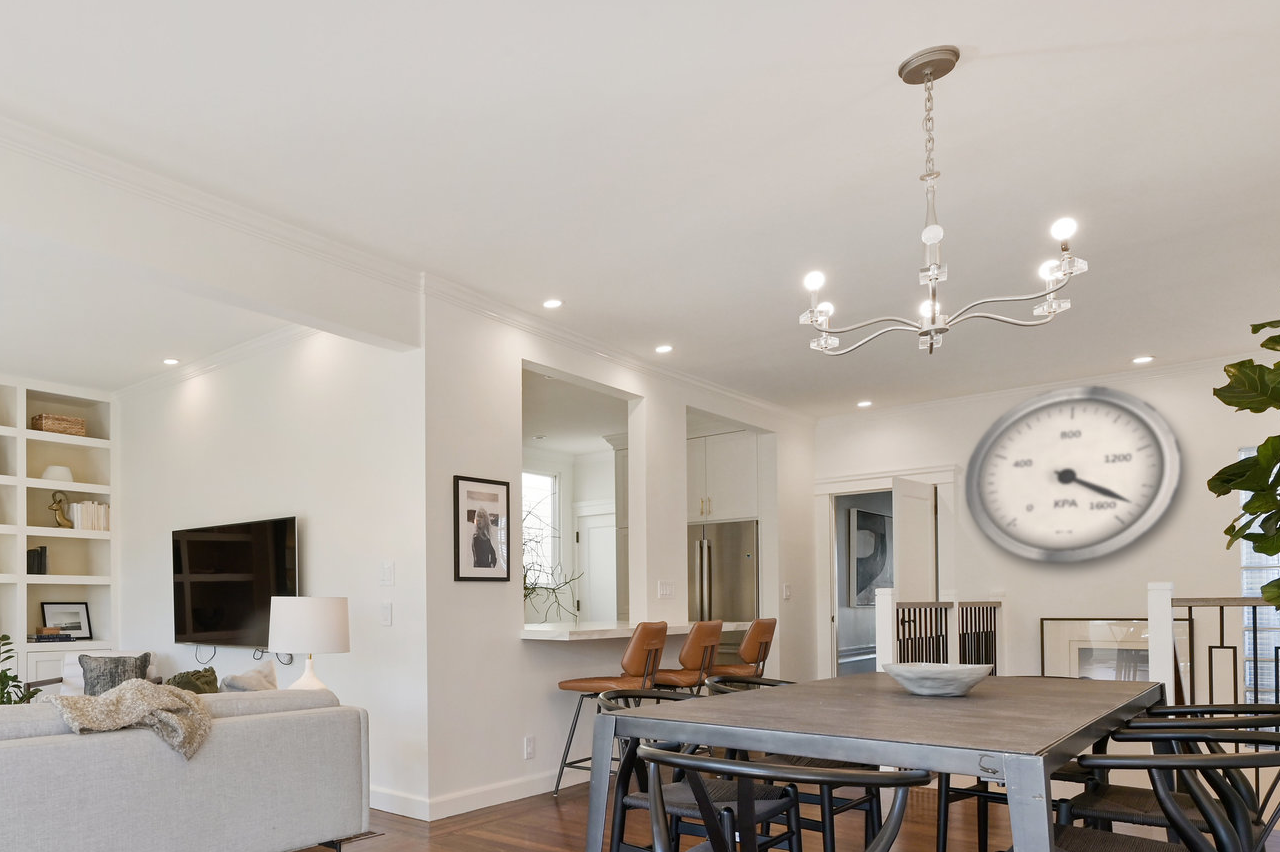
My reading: 1500 kPa
